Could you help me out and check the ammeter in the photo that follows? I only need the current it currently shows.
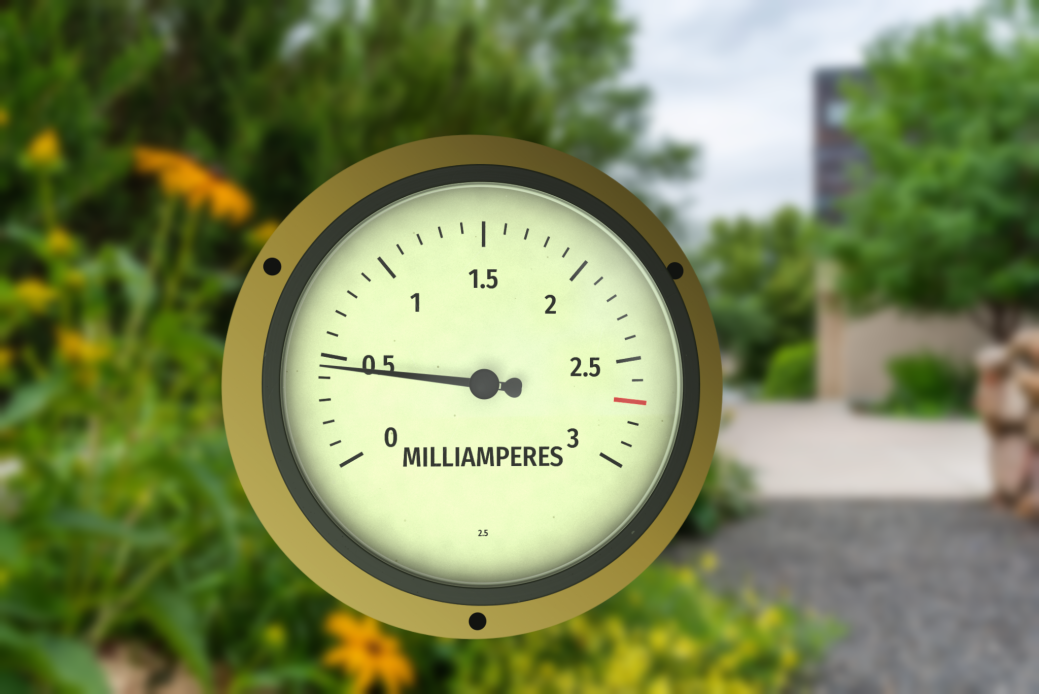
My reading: 0.45 mA
